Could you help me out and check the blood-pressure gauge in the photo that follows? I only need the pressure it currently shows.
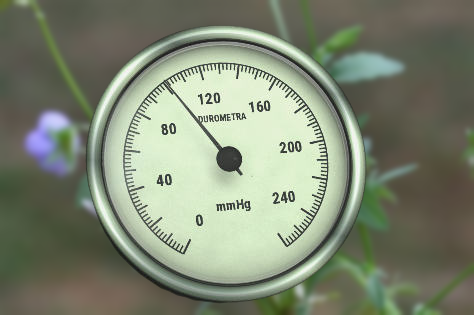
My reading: 100 mmHg
